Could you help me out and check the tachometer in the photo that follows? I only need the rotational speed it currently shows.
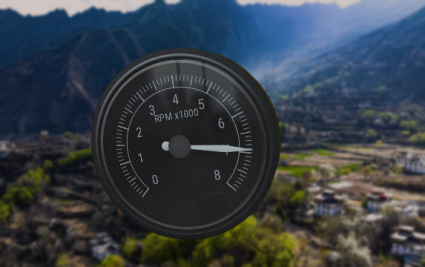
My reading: 6900 rpm
